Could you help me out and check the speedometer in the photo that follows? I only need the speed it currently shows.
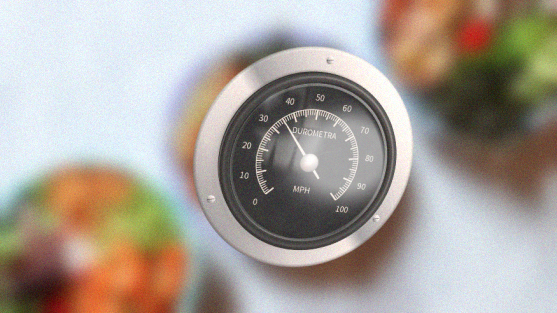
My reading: 35 mph
